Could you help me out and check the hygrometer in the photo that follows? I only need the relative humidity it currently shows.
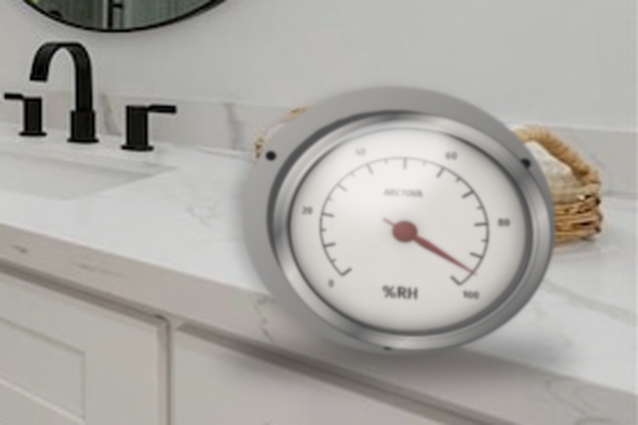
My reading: 95 %
